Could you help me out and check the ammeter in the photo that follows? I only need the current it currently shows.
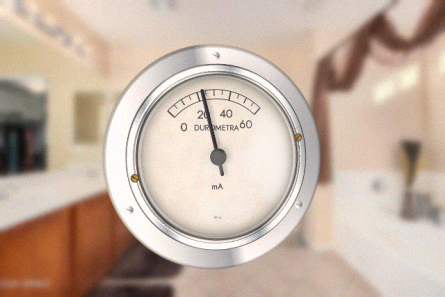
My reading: 22.5 mA
